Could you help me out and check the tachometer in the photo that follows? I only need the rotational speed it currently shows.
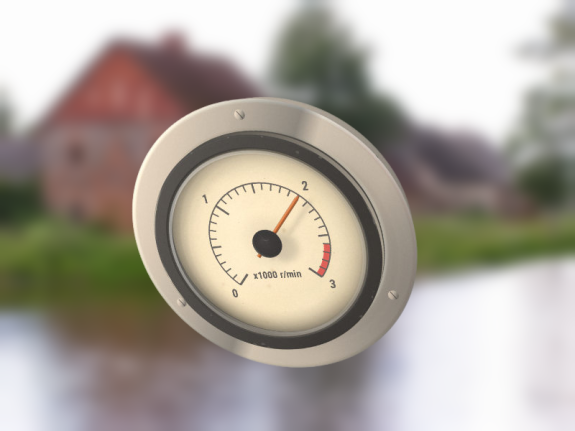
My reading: 2000 rpm
